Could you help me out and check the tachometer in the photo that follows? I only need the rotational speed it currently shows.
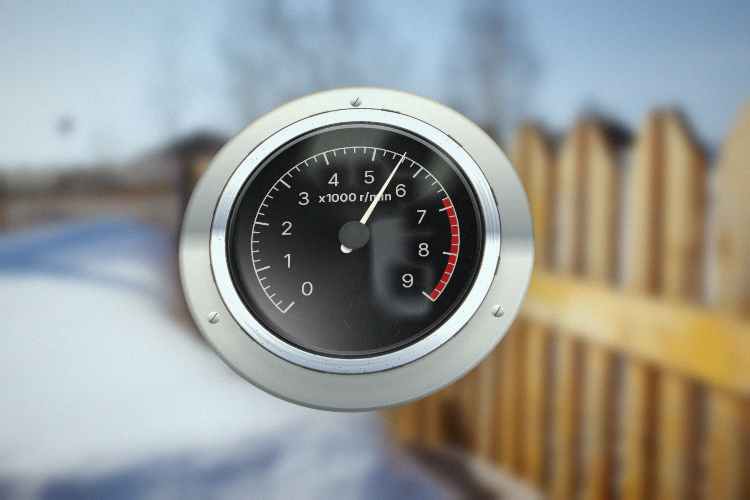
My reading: 5600 rpm
